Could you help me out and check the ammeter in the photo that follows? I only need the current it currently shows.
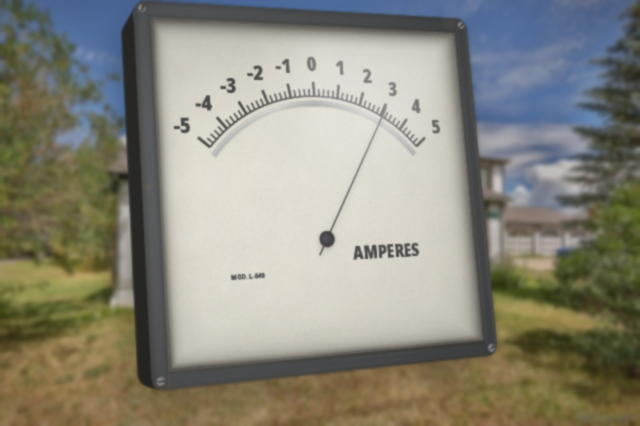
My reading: 3 A
